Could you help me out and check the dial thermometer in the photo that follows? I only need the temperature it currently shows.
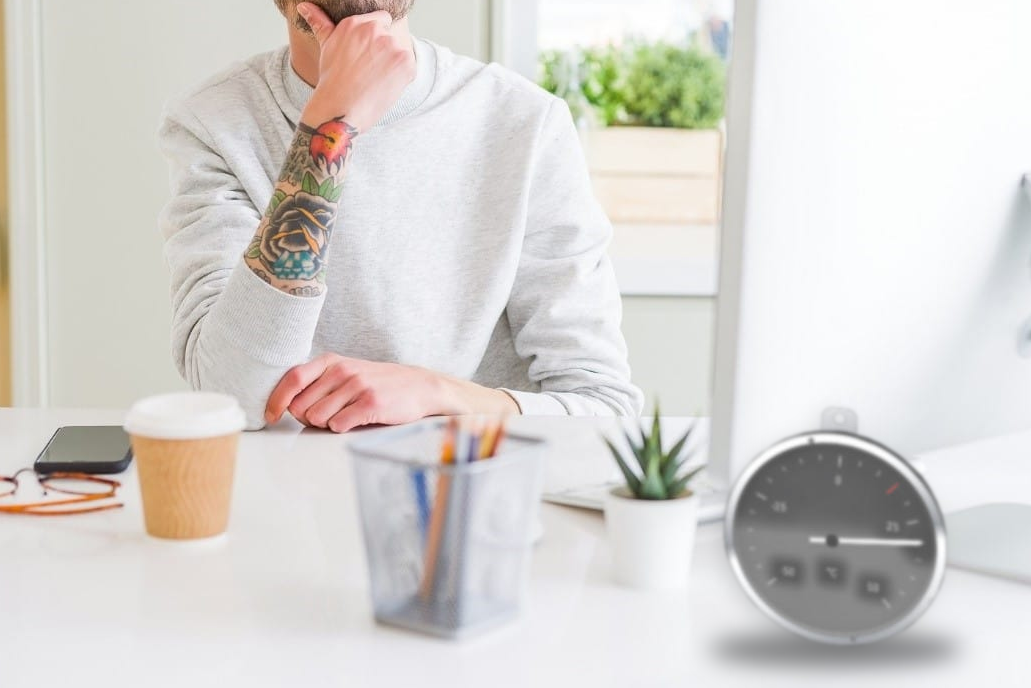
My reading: 30 °C
